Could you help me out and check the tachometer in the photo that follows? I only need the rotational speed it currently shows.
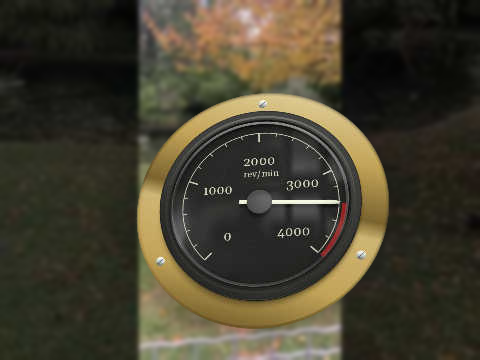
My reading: 3400 rpm
